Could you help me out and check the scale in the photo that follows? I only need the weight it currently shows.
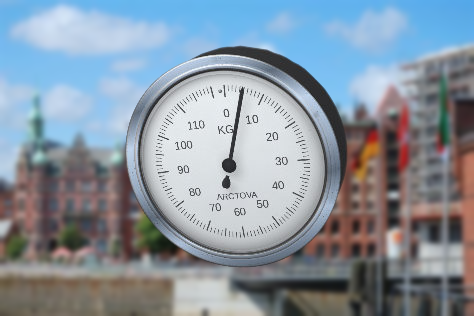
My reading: 5 kg
